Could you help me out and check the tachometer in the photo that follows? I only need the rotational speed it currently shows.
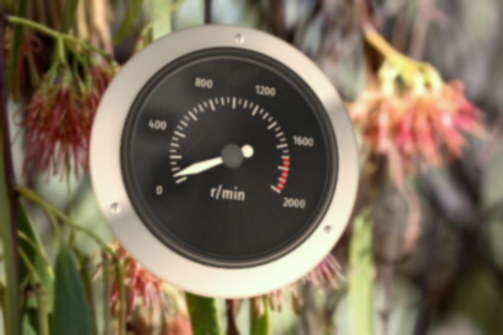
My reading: 50 rpm
